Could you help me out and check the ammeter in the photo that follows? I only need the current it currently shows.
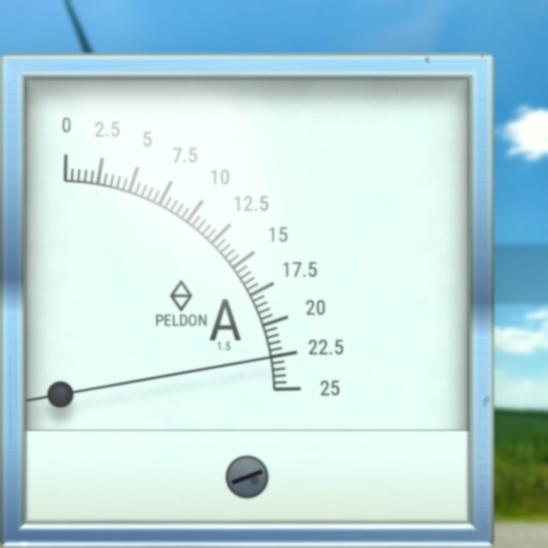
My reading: 22.5 A
